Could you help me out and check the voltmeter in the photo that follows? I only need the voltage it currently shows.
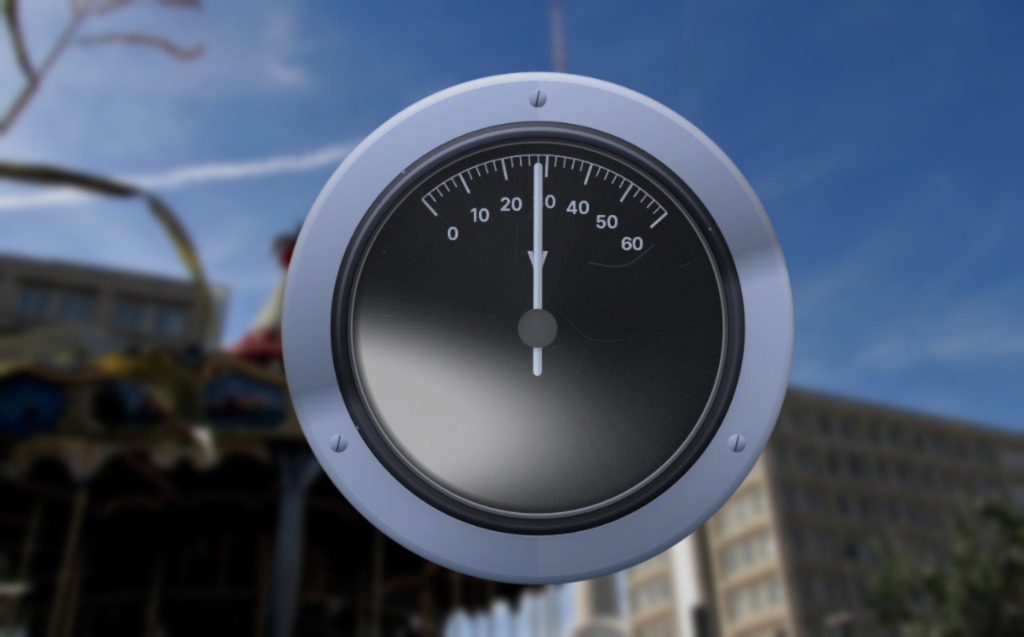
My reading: 28 V
